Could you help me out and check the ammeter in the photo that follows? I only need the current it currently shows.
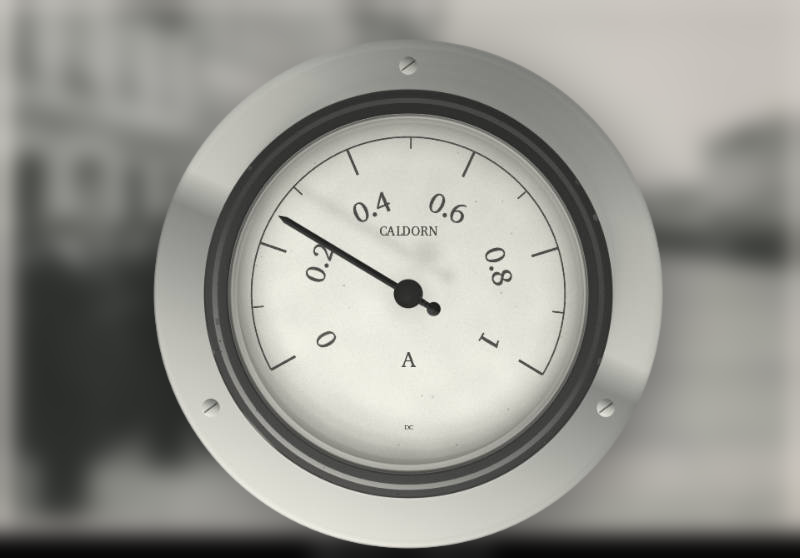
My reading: 0.25 A
